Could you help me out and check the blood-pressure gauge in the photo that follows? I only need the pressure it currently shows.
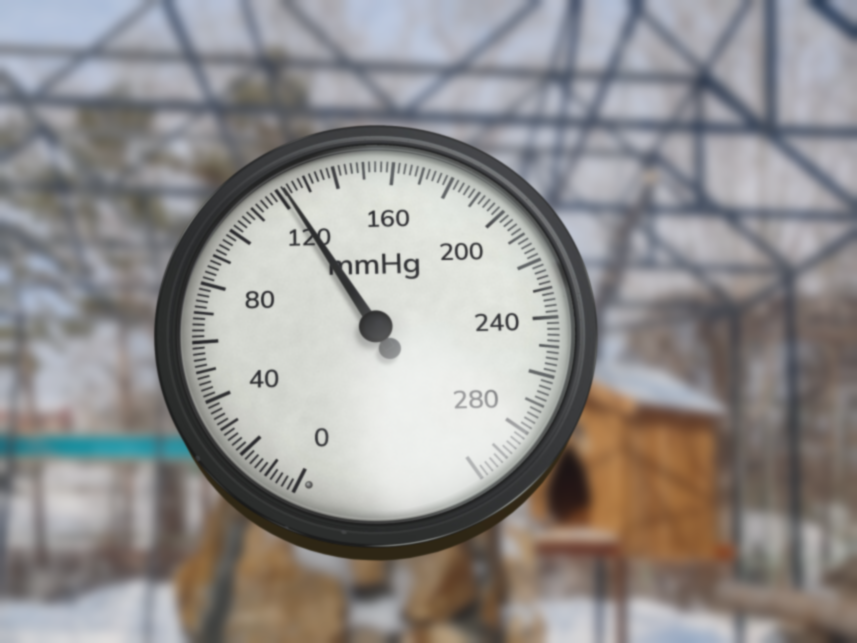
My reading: 122 mmHg
